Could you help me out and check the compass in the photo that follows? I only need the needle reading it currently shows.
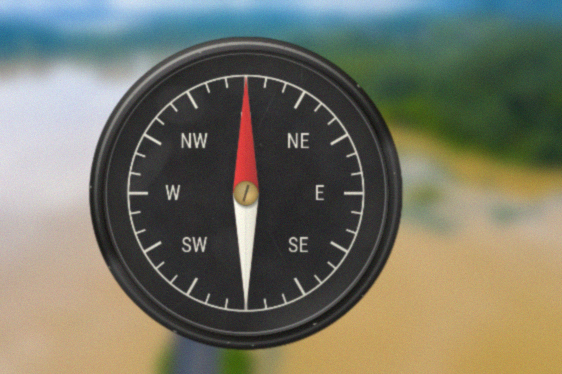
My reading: 0 °
